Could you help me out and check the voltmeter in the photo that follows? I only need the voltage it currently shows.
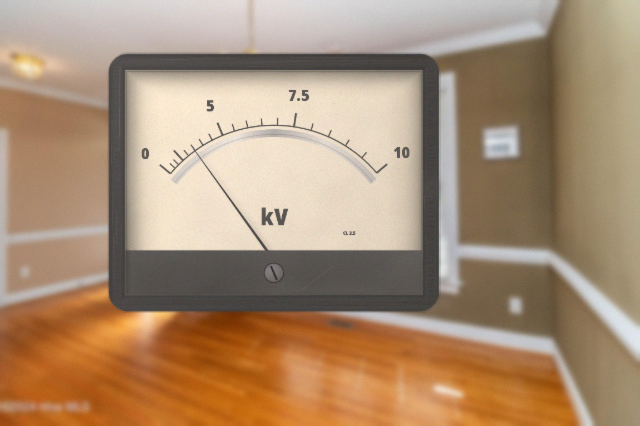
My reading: 3.5 kV
